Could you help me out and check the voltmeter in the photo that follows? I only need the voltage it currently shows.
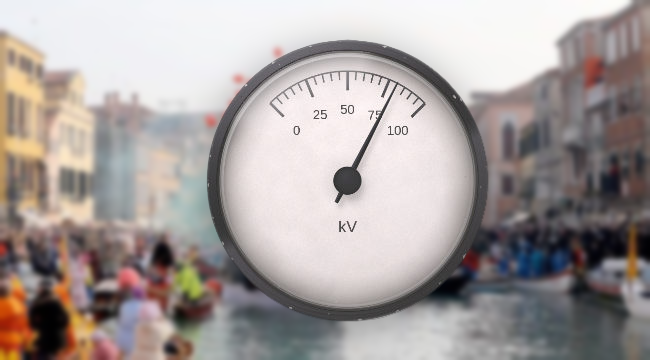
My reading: 80 kV
